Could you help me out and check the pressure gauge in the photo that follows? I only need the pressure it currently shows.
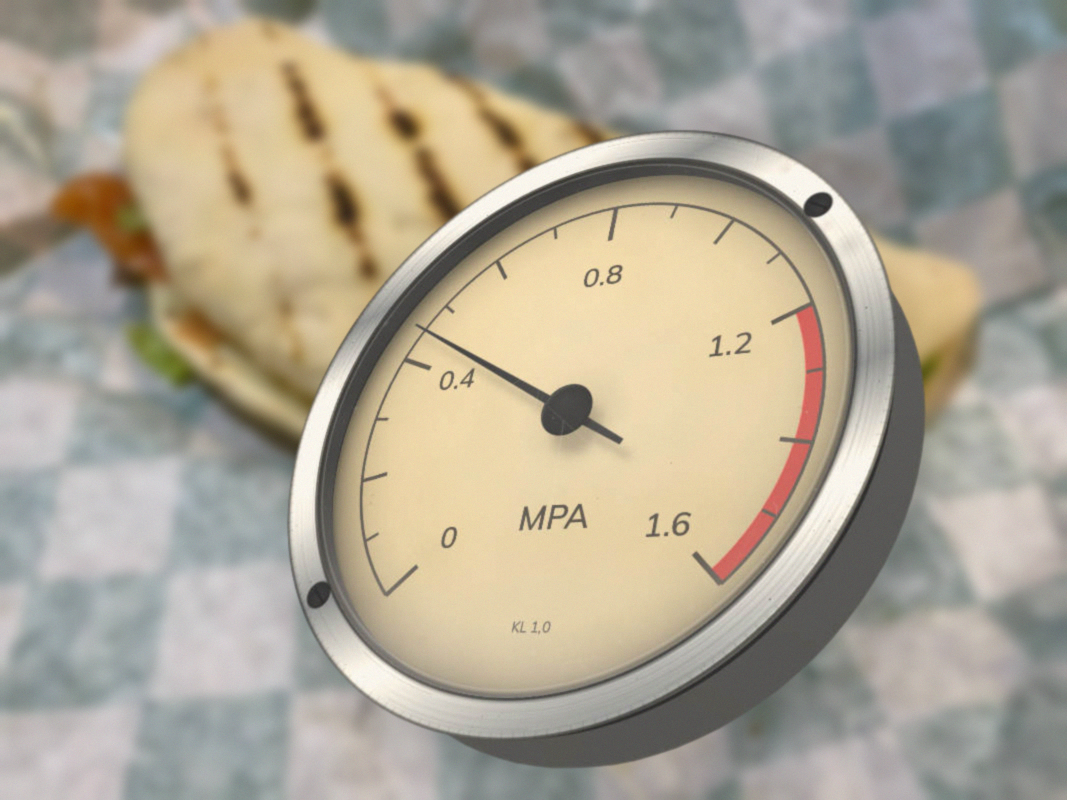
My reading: 0.45 MPa
